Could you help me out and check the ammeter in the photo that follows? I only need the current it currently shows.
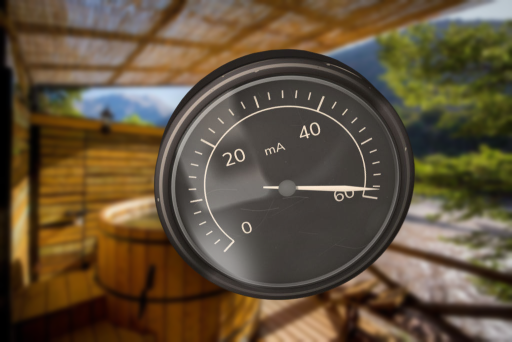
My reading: 58 mA
